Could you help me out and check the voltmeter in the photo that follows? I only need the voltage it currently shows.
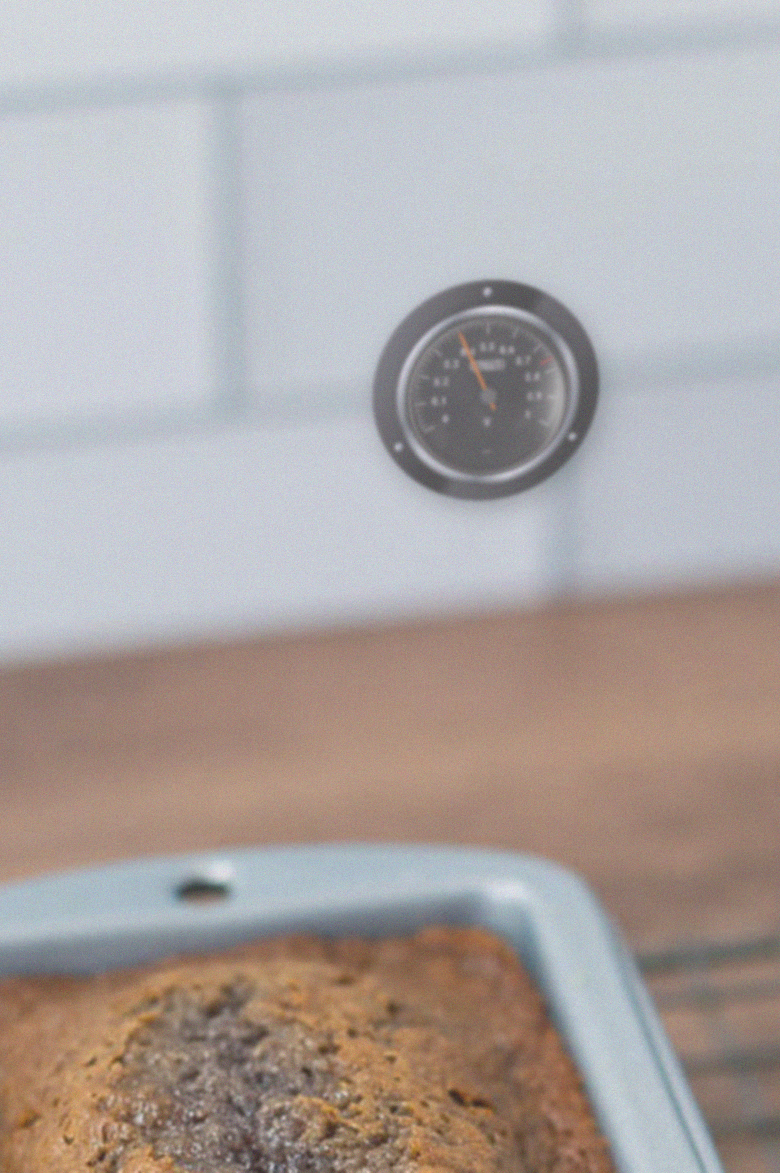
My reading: 0.4 V
